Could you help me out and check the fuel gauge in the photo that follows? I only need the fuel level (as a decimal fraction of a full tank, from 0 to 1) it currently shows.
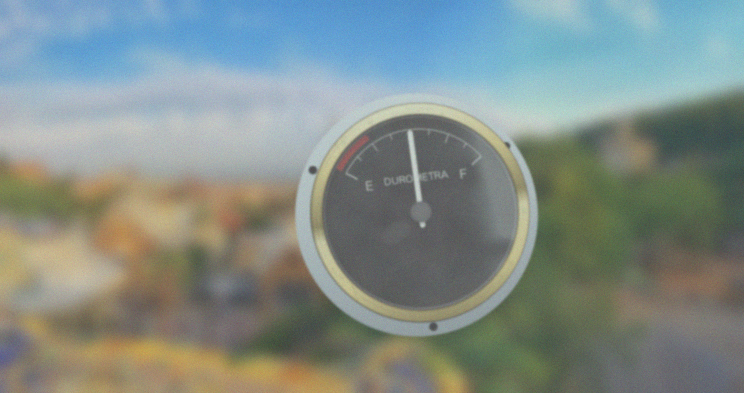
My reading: 0.5
